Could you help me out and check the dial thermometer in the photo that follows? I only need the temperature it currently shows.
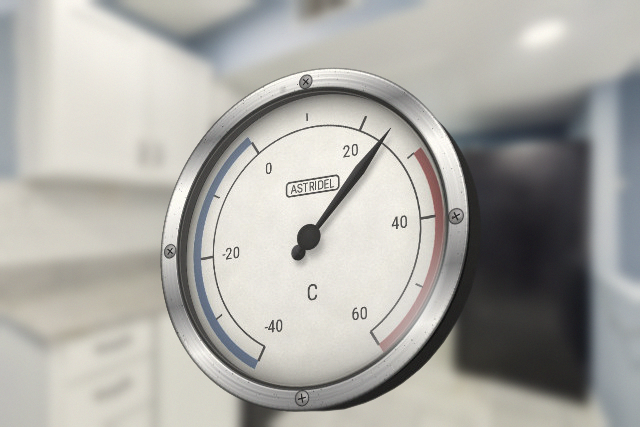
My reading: 25 °C
